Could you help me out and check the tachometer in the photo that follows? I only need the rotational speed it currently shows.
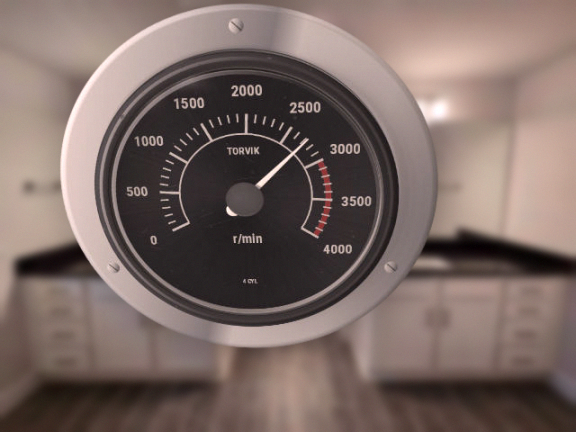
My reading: 2700 rpm
